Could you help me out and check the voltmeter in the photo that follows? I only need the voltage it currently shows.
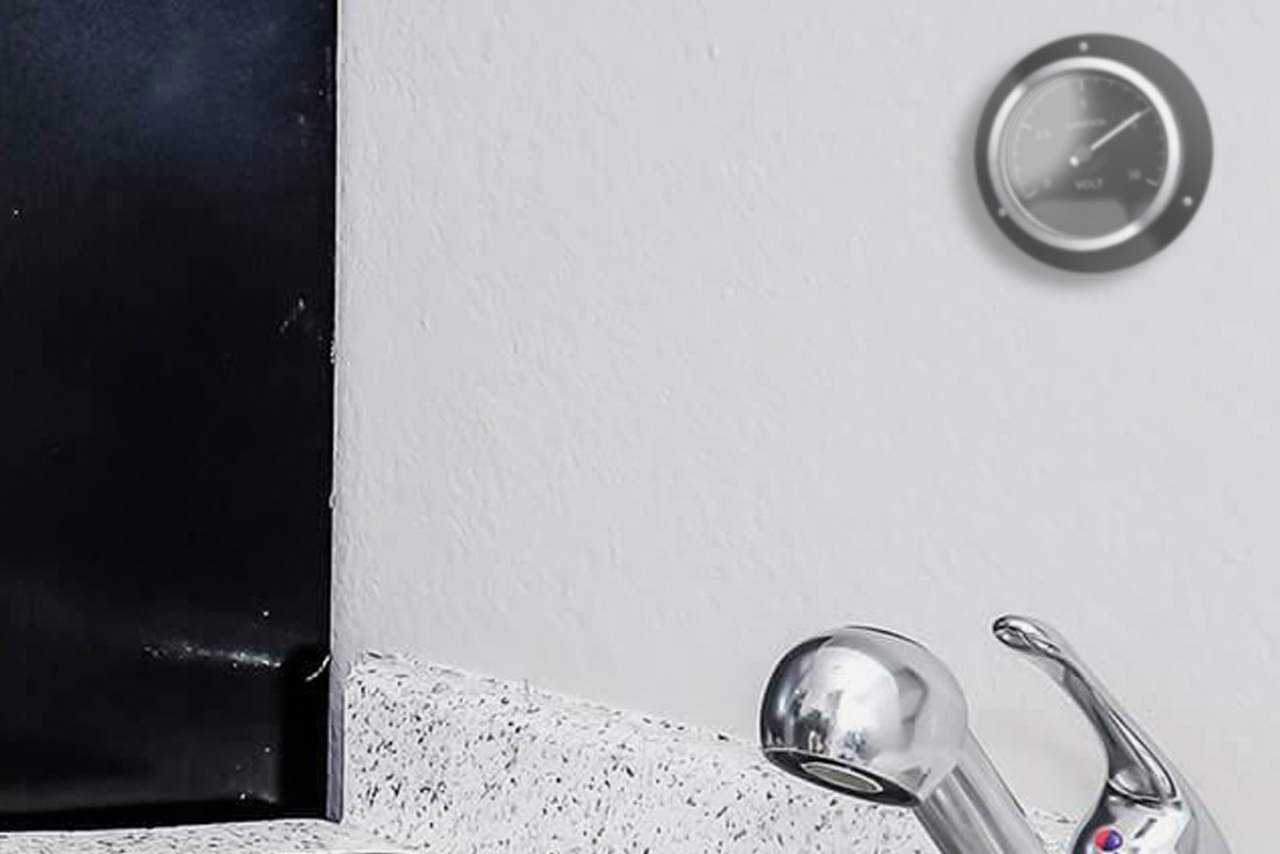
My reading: 7.5 V
